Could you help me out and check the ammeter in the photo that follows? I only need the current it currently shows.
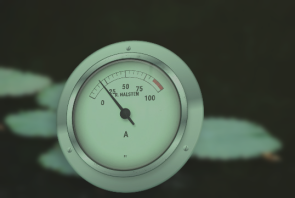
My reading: 20 A
